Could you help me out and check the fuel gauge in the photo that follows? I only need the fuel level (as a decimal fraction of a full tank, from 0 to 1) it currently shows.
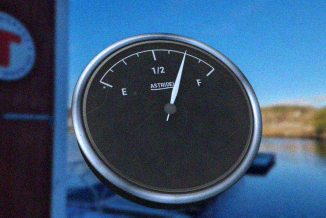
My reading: 0.75
